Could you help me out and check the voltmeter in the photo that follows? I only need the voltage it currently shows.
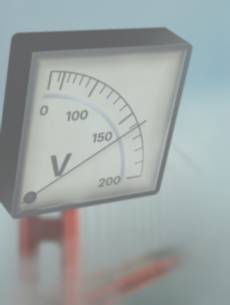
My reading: 160 V
